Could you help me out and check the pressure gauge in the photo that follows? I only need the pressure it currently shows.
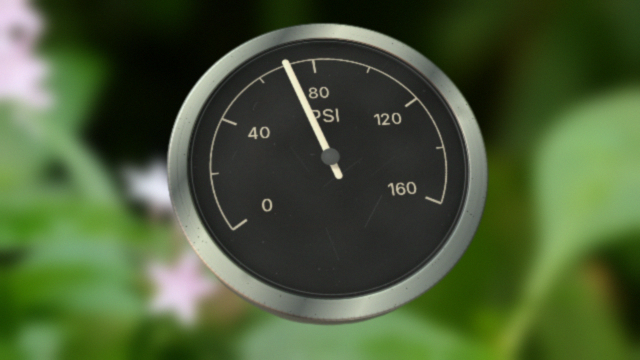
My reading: 70 psi
